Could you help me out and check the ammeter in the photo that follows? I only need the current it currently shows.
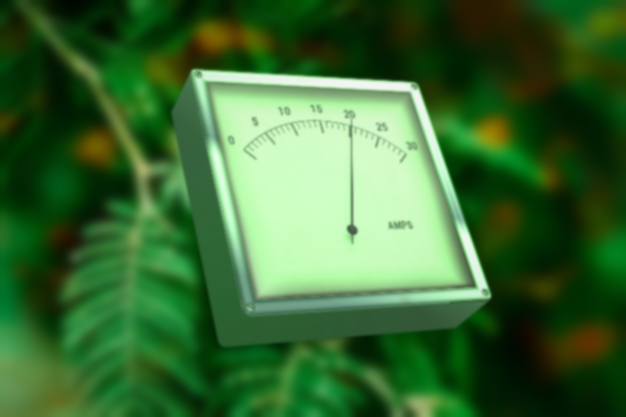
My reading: 20 A
